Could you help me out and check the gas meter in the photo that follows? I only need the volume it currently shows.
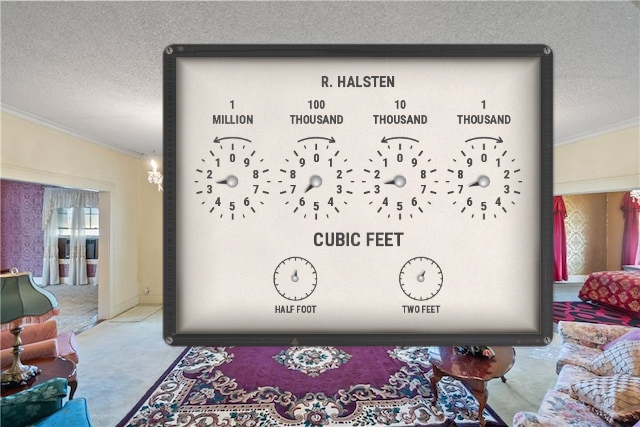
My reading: 262700 ft³
